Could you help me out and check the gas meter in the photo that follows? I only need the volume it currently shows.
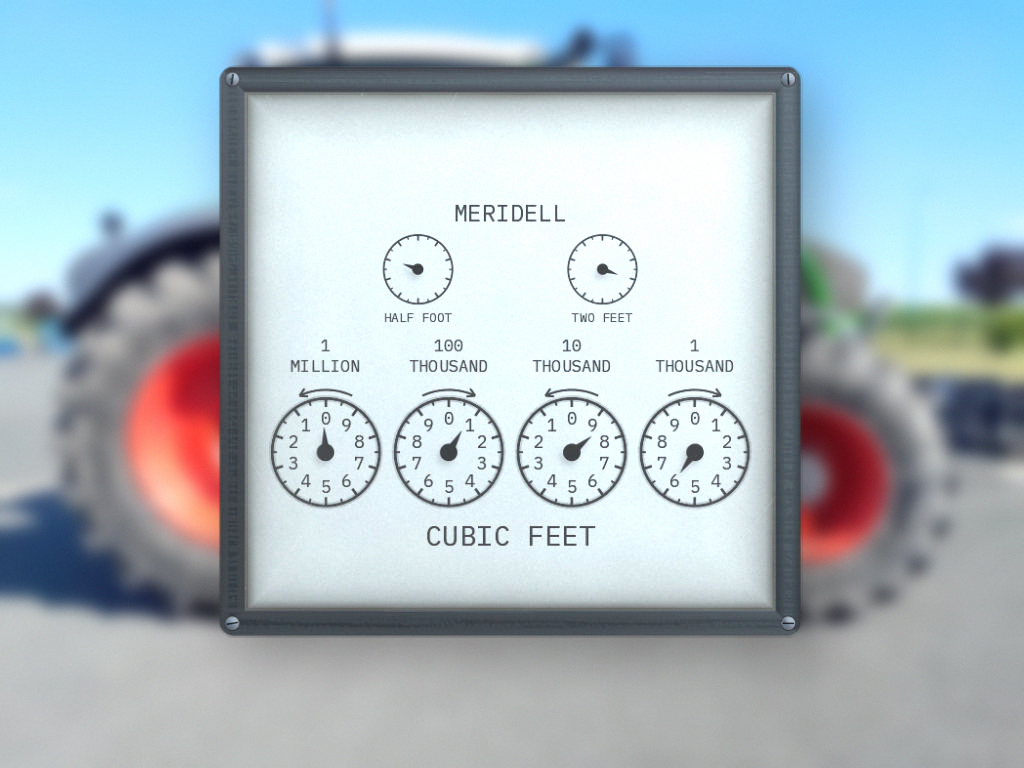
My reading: 8600 ft³
